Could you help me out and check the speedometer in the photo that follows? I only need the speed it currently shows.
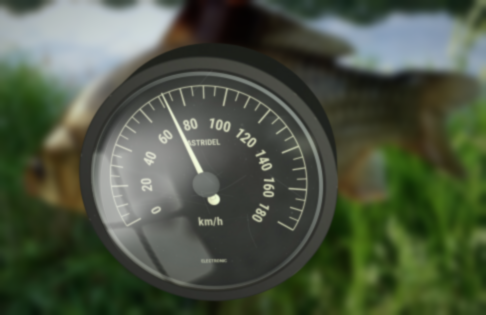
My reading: 72.5 km/h
